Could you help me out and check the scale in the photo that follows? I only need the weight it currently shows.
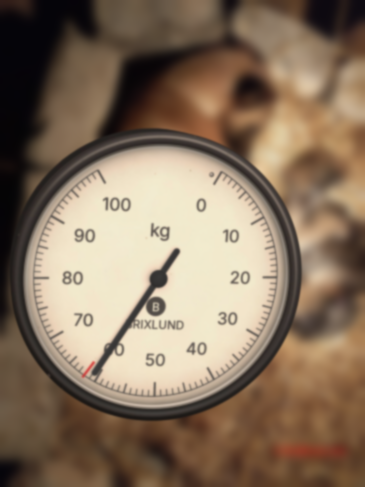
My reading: 61 kg
